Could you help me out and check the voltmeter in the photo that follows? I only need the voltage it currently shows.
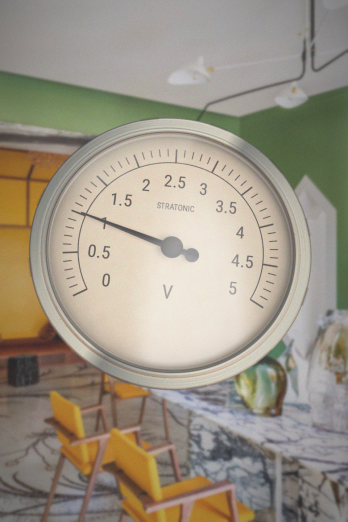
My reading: 1 V
